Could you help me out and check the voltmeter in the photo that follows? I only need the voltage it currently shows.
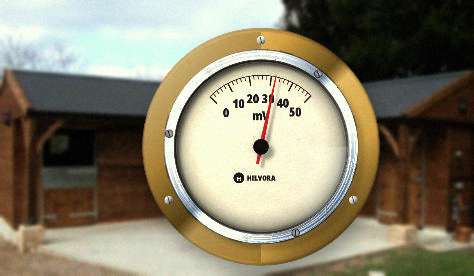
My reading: 32 mV
